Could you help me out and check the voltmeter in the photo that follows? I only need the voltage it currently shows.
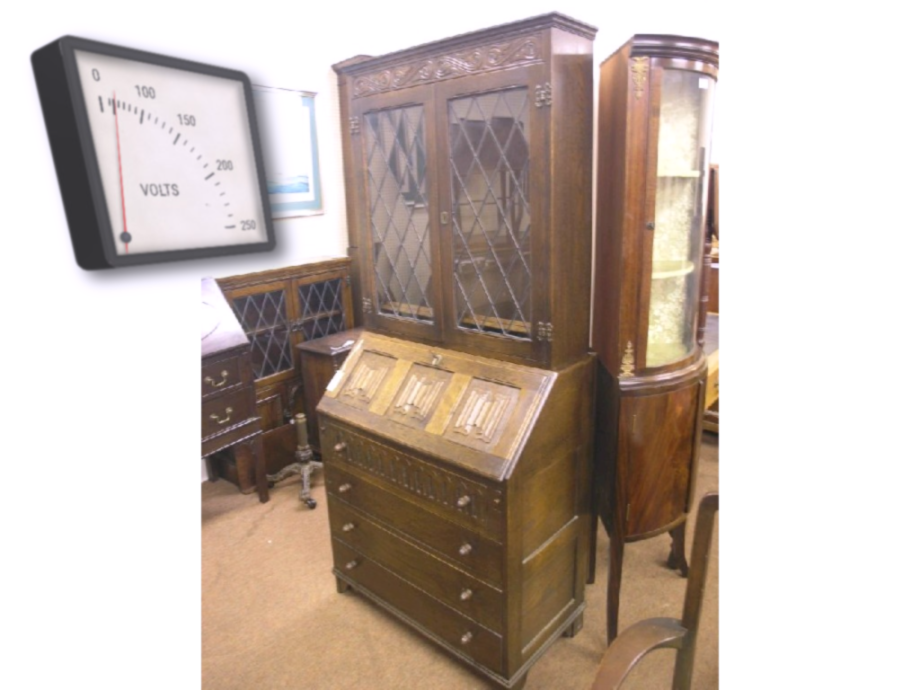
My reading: 50 V
